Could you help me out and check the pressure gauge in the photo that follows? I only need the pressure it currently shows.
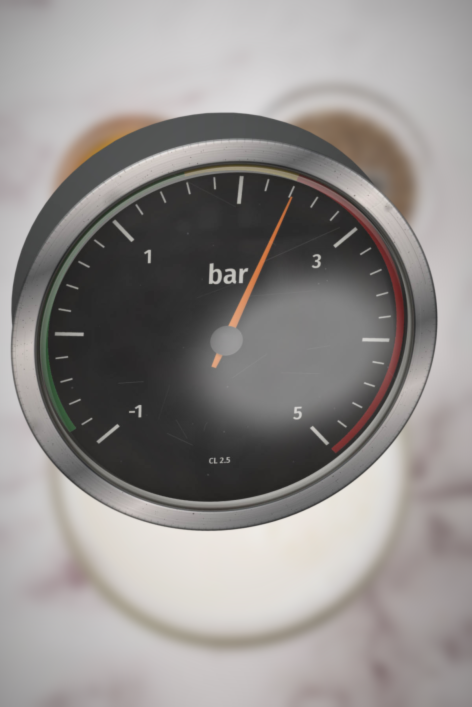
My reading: 2.4 bar
